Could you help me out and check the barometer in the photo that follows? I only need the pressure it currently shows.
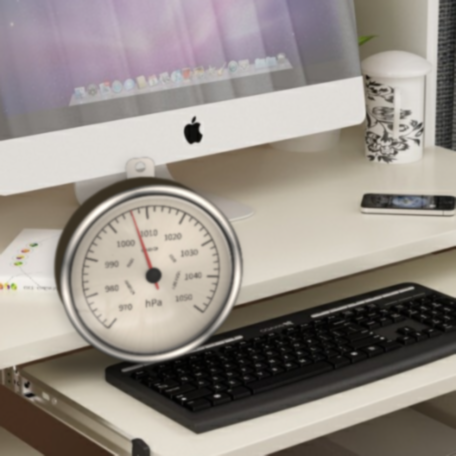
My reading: 1006 hPa
